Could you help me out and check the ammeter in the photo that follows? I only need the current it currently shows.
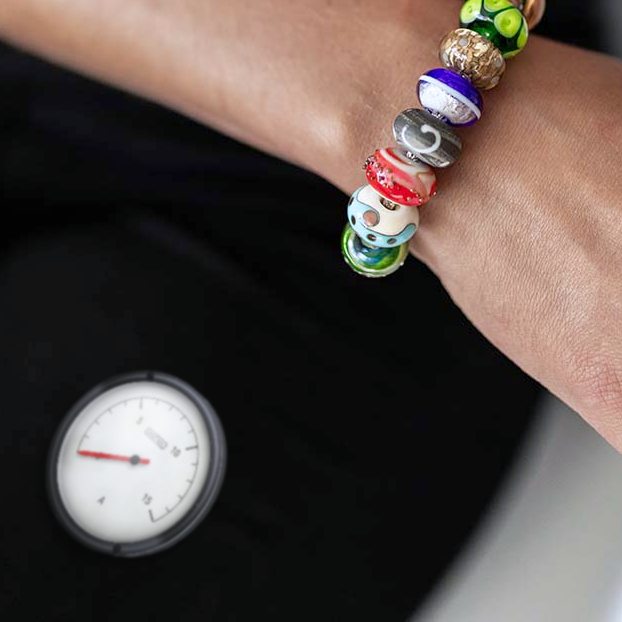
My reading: 0 A
